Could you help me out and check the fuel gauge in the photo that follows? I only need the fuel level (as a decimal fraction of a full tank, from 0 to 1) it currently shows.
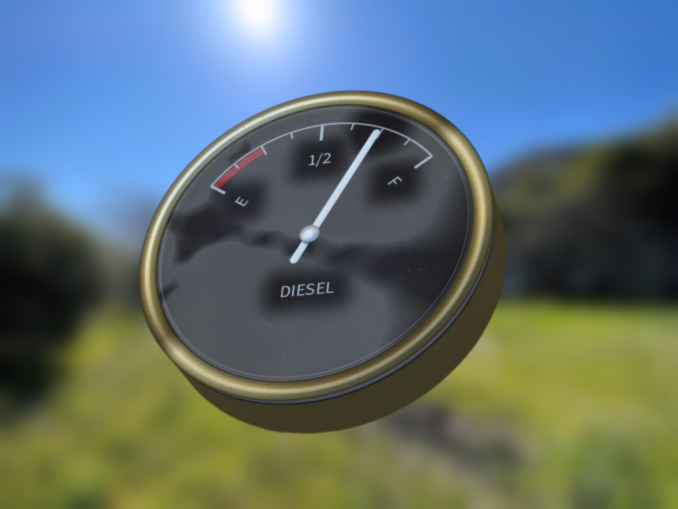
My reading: 0.75
